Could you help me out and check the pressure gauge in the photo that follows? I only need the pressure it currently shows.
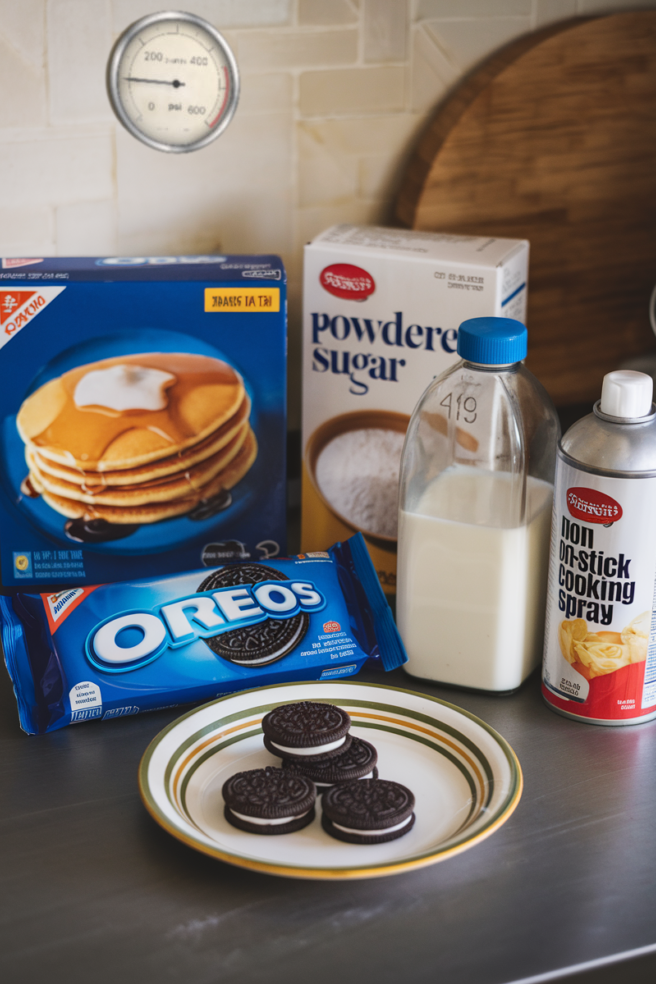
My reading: 100 psi
